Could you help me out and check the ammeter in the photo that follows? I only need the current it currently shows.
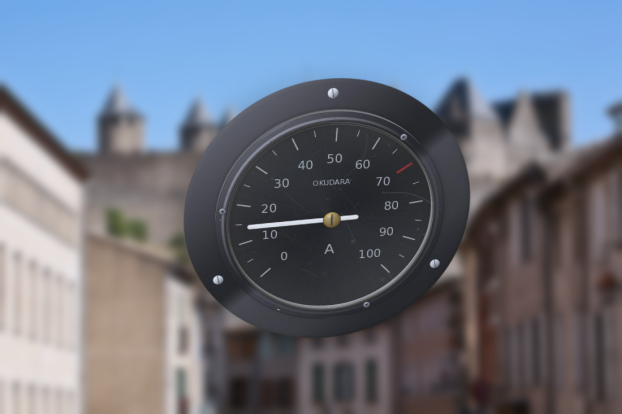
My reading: 15 A
